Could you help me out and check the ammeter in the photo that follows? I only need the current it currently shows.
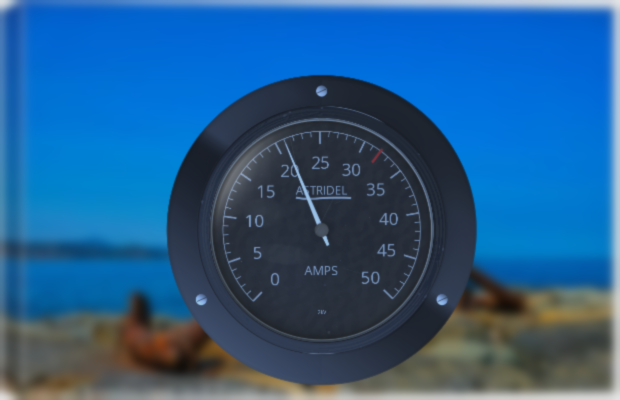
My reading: 21 A
